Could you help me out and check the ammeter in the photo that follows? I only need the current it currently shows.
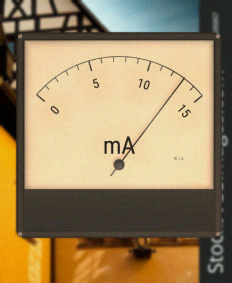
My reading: 13 mA
